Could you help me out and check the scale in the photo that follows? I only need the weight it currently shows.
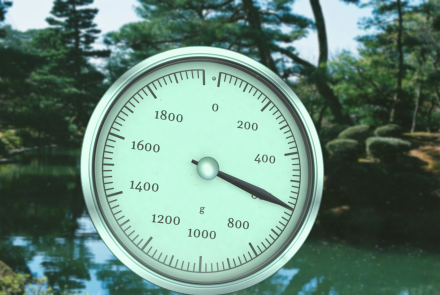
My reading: 600 g
